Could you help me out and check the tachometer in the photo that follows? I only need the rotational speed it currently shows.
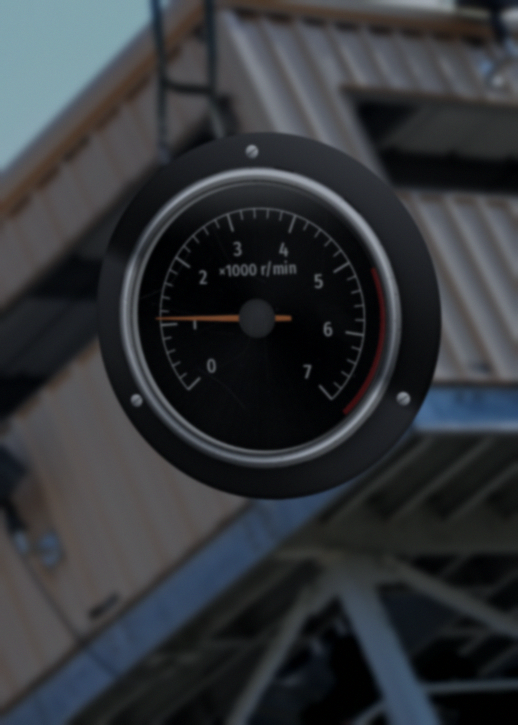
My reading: 1100 rpm
